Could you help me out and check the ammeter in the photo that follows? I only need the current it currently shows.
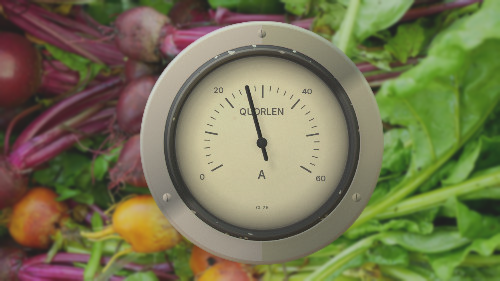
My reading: 26 A
